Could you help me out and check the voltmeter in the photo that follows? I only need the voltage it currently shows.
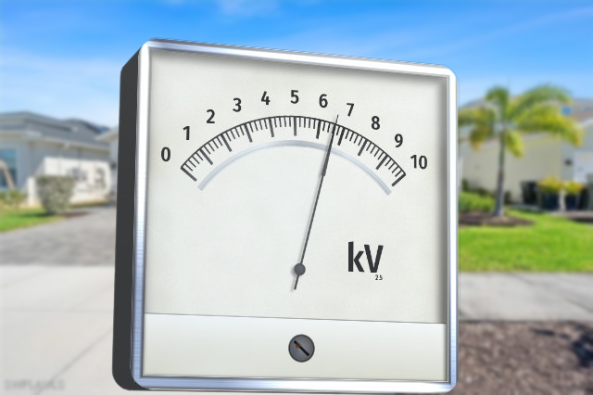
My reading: 6.6 kV
